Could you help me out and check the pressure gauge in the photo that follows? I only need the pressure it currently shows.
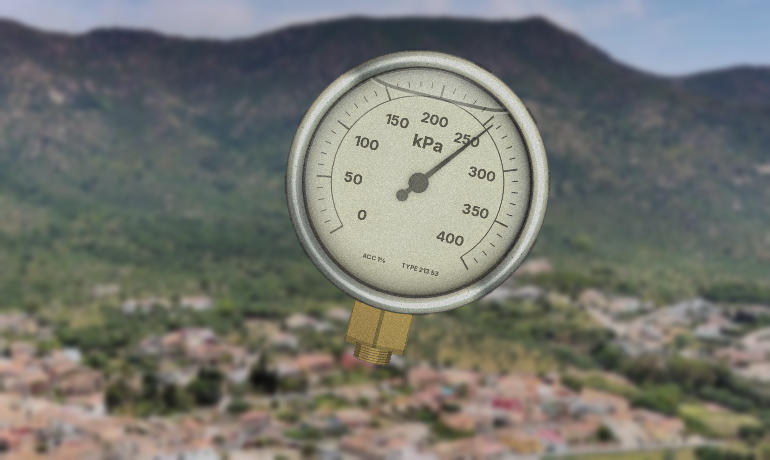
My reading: 255 kPa
